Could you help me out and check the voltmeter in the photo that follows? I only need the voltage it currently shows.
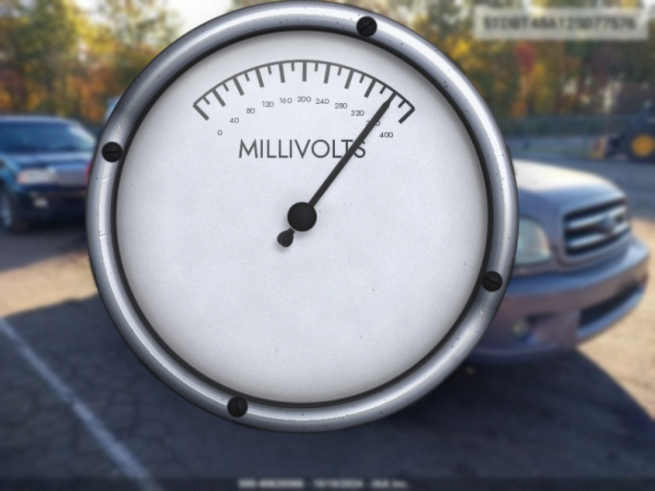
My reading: 360 mV
